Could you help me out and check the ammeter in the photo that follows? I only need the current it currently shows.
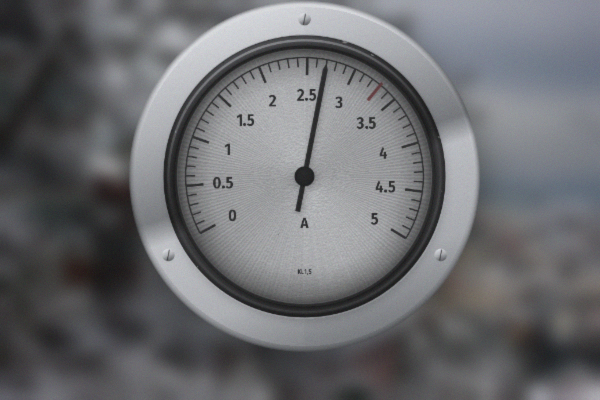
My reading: 2.7 A
